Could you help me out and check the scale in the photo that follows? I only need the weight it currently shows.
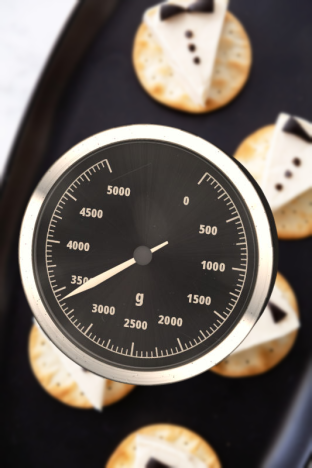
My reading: 3400 g
